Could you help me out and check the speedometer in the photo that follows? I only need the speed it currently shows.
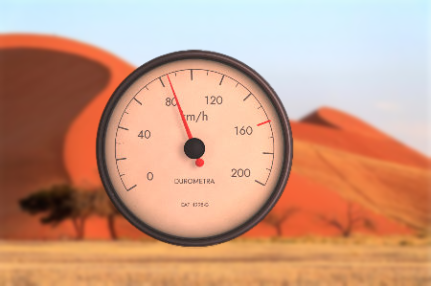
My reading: 85 km/h
